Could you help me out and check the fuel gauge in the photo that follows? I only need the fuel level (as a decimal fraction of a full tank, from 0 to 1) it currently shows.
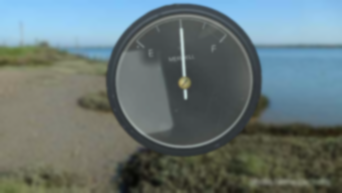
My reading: 0.5
